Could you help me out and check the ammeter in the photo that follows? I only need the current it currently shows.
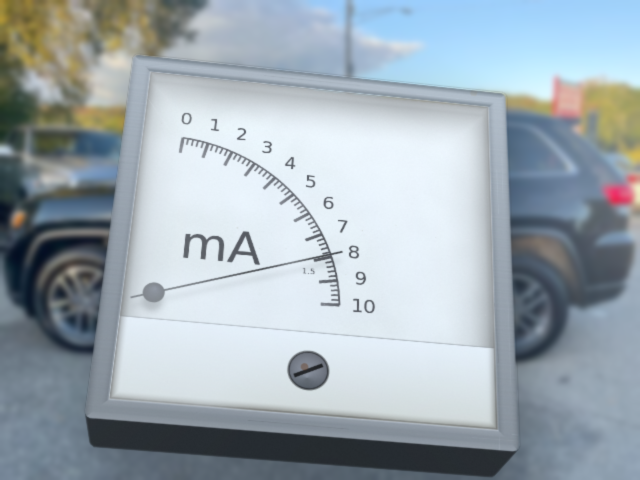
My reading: 8 mA
